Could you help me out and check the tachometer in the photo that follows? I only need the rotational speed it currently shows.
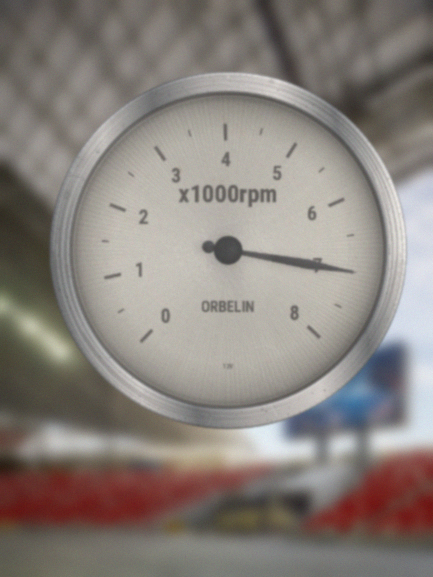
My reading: 7000 rpm
